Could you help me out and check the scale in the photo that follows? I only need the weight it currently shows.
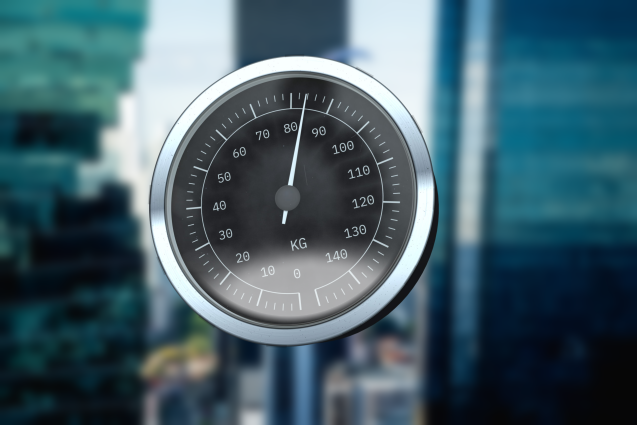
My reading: 84 kg
